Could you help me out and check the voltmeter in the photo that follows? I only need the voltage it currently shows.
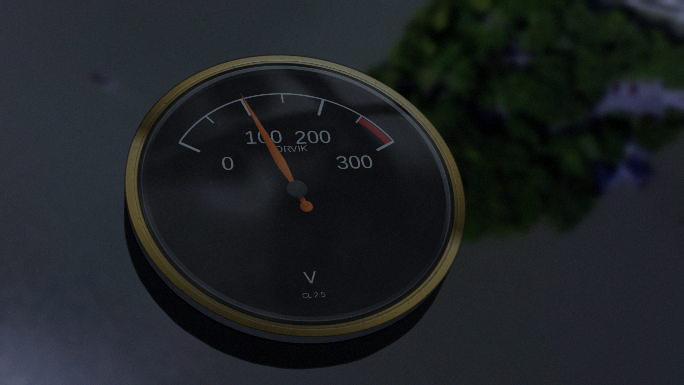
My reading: 100 V
